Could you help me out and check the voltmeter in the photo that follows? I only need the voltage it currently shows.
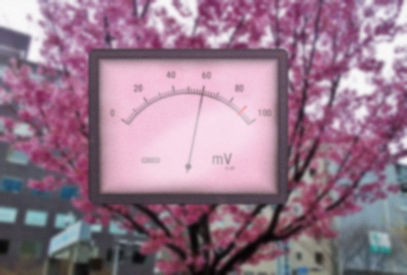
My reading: 60 mV
